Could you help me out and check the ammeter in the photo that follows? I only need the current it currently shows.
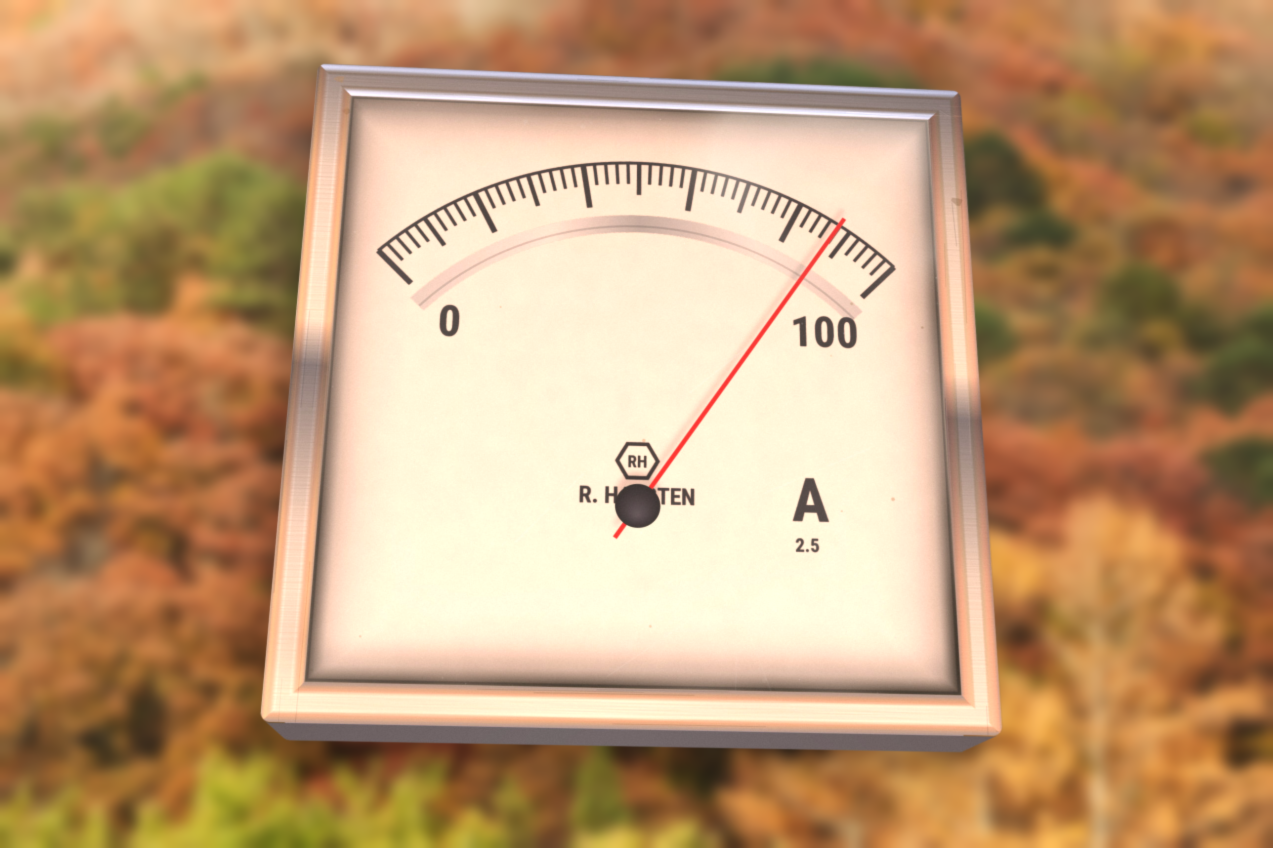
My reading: 88 A
